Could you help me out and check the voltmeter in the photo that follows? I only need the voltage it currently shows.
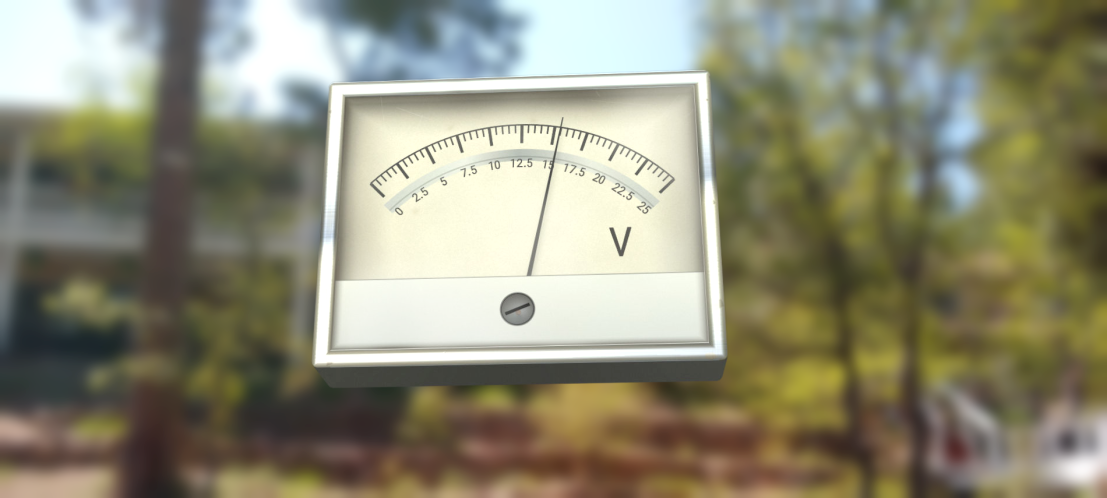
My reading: 15.5 V
